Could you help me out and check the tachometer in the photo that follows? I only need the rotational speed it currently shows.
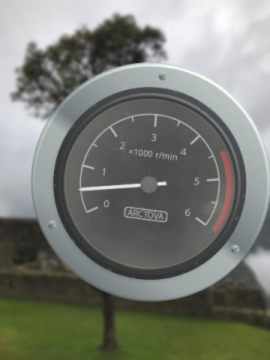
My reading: 500 rpm
